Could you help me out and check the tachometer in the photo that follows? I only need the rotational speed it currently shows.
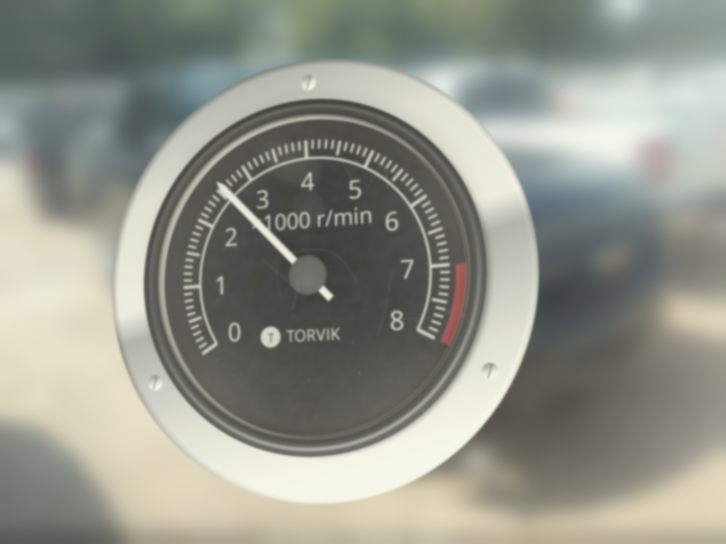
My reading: 2600 rpm
